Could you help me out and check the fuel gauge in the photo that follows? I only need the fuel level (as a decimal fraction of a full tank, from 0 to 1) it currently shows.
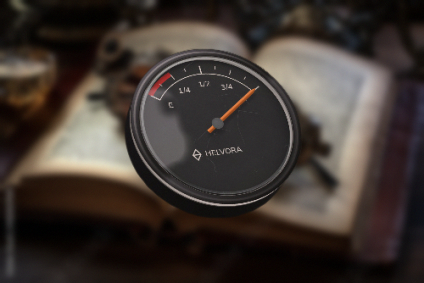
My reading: 1
